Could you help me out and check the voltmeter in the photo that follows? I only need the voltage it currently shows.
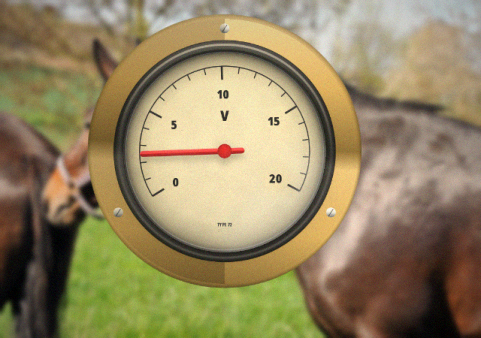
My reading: 2.5 V
